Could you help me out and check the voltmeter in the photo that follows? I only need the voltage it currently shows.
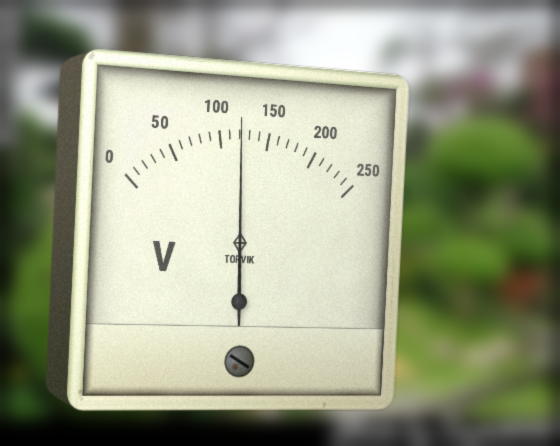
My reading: 120 V
